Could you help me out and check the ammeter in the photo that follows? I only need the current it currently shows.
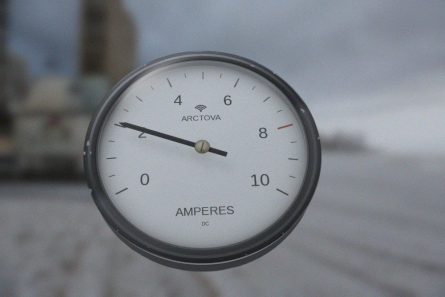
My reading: 2 A
